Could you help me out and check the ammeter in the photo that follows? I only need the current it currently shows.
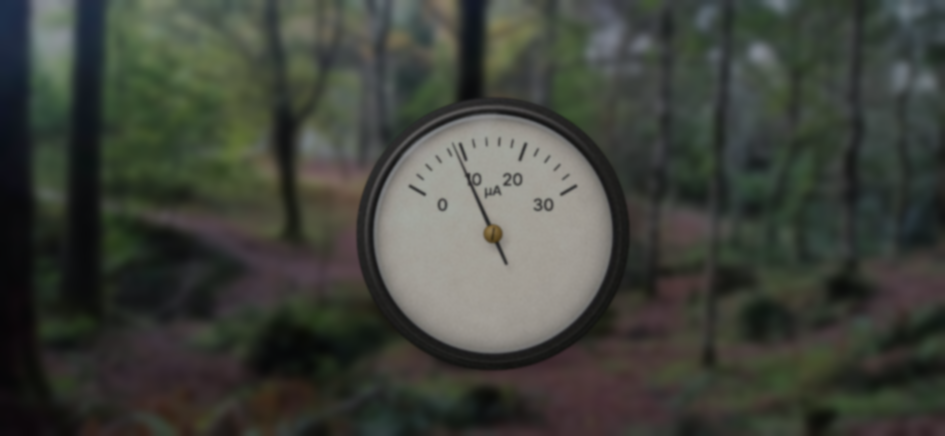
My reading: 9 µA
